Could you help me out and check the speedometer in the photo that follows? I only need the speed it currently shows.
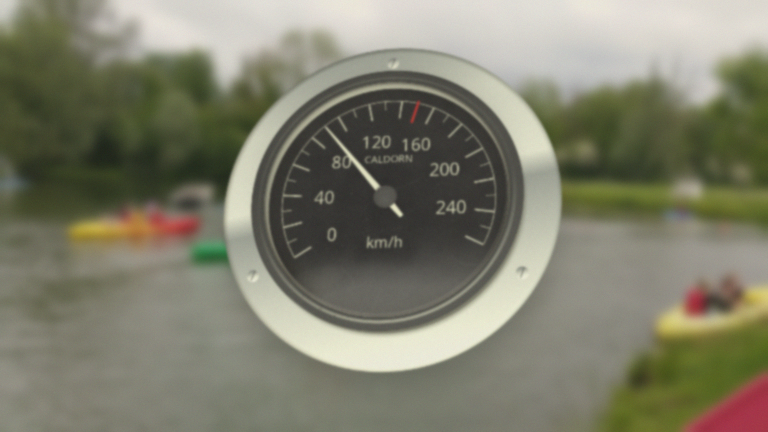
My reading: 90 km/h
